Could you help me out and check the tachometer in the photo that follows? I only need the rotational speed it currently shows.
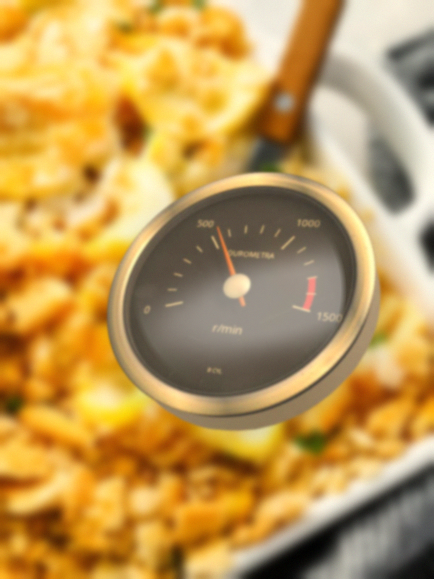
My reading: 550 rpm
